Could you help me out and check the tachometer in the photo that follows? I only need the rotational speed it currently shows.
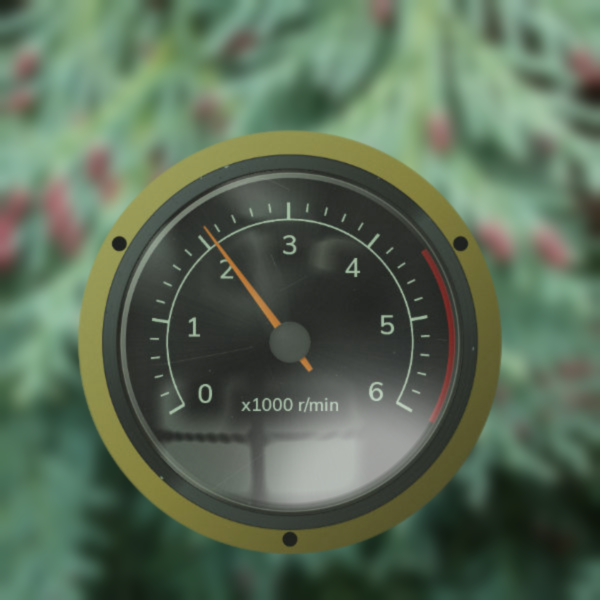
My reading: 2100 rpm
